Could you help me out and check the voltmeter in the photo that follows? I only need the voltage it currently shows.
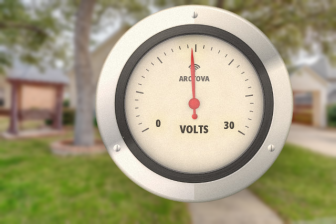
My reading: 14.5 V
